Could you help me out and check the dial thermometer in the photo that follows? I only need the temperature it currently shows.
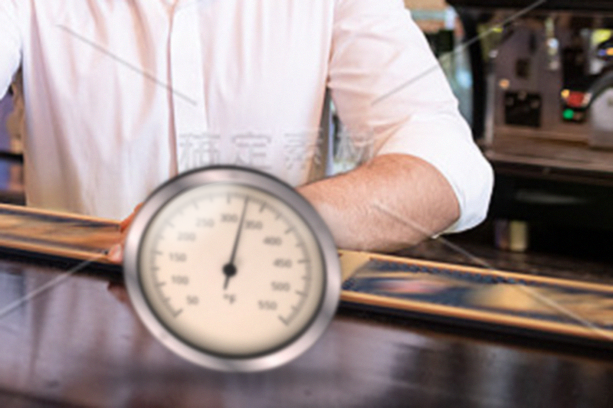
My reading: 325 °F
